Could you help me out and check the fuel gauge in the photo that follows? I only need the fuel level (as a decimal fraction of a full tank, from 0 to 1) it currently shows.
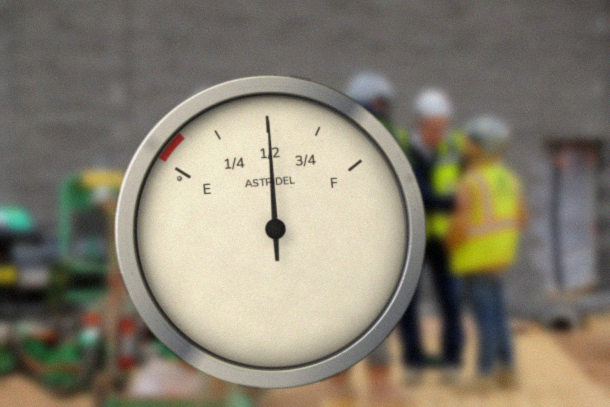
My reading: 0.5
